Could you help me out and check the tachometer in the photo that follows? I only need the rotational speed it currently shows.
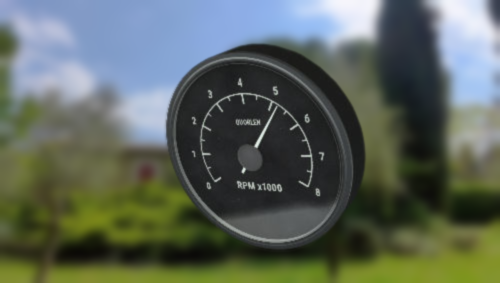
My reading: 5250 rpm
